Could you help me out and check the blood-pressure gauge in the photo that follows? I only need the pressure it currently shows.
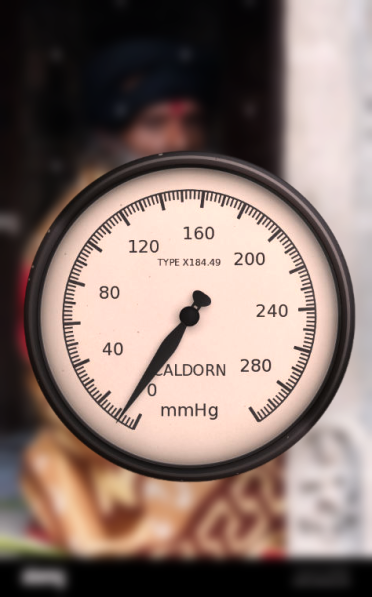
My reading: 8 mmHg
